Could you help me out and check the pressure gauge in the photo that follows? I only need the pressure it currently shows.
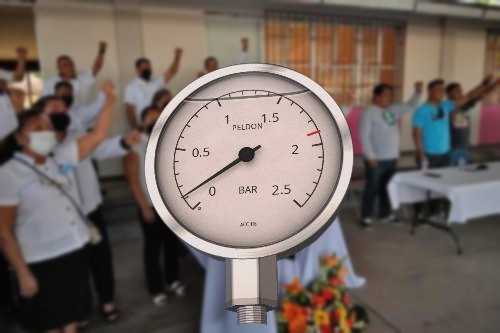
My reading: 0.1 bar
